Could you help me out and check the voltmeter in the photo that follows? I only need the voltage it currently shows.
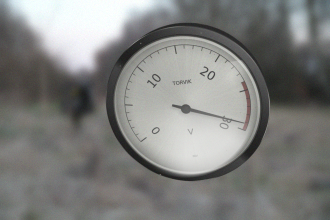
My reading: 29 V
